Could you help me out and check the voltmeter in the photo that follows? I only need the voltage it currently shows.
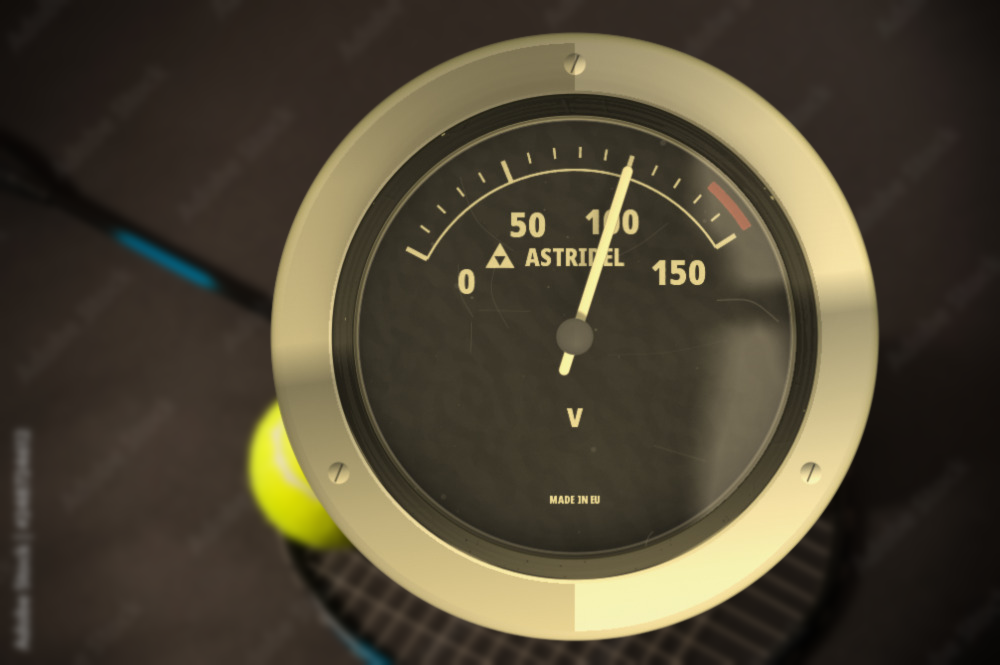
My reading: 100 V
